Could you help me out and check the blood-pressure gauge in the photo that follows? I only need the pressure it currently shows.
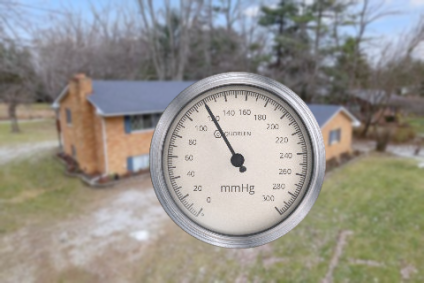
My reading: 120 mmHg
